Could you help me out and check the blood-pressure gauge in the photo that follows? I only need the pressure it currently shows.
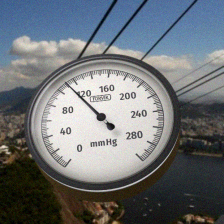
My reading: 110 mmHg
